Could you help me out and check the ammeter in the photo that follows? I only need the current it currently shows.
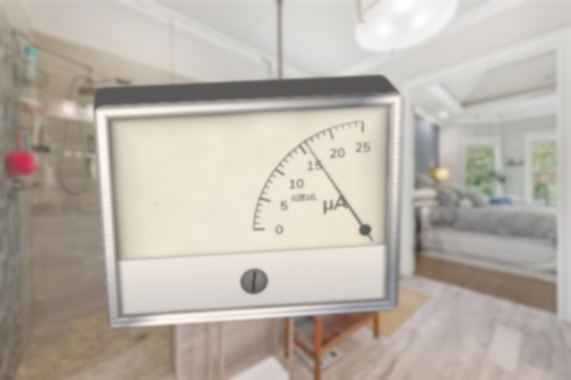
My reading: 16 µA
